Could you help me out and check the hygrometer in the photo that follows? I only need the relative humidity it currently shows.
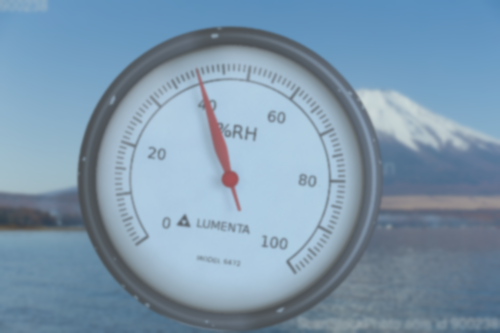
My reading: 40 %
